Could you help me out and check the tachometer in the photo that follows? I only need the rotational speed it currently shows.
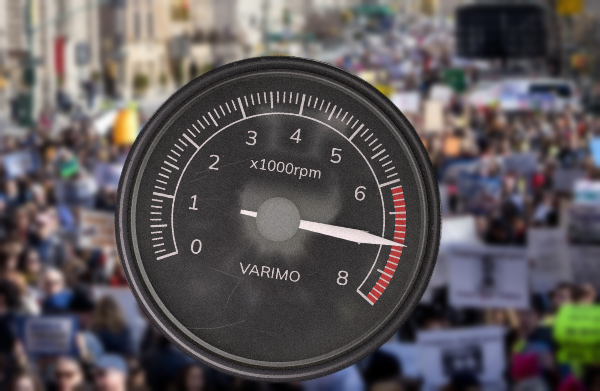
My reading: 7000 rpm
